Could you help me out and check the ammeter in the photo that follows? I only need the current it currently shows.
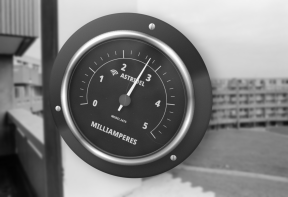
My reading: 2.7 mA
